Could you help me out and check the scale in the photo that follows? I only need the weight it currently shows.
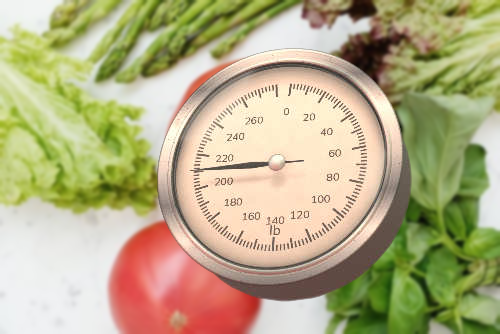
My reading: 210 lb
